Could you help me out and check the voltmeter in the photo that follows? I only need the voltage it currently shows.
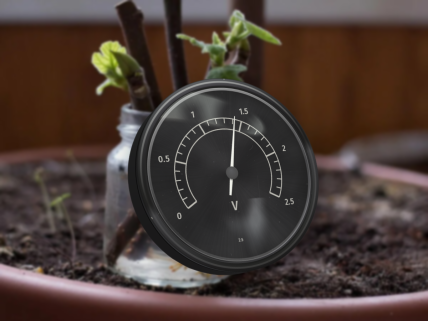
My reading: 1.4 V
